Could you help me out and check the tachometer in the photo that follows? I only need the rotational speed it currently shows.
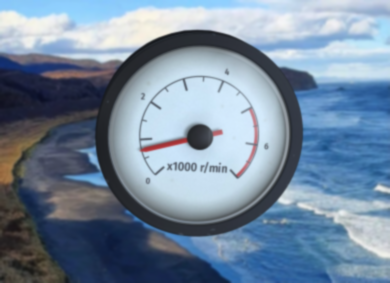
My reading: 750 rpm
